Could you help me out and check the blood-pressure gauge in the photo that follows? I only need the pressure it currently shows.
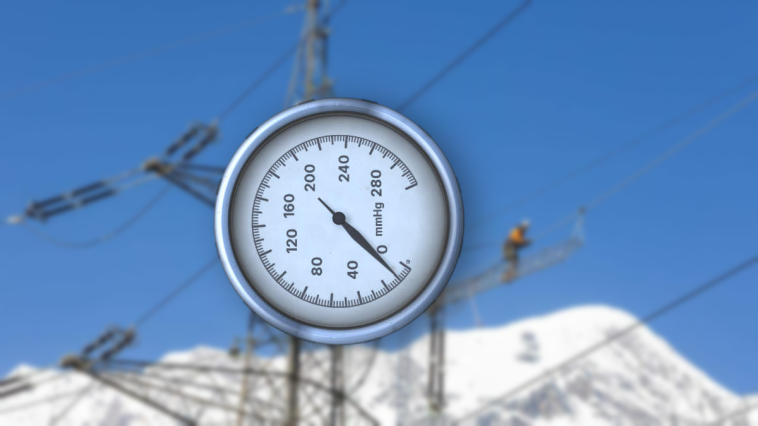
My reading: 10 mmHg
